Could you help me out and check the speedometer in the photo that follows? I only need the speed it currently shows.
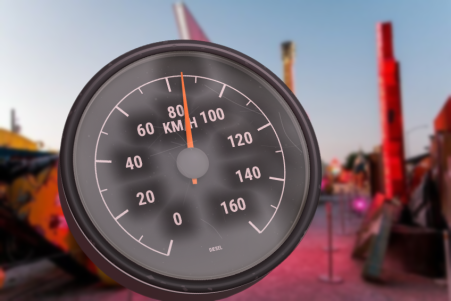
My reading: 85 km/h
